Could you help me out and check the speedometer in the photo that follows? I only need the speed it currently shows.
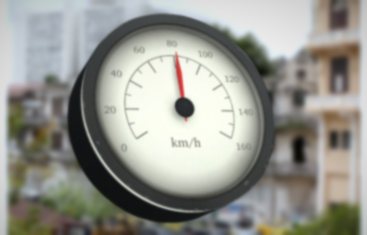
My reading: 80 km/h
